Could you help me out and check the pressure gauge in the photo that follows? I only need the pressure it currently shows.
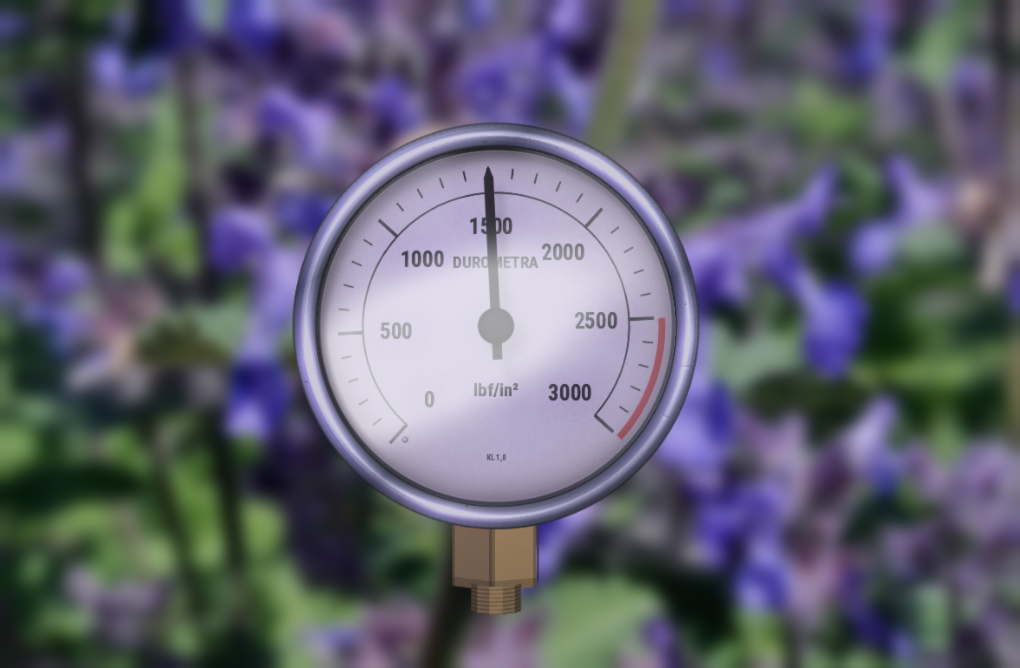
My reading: 1500 psi
